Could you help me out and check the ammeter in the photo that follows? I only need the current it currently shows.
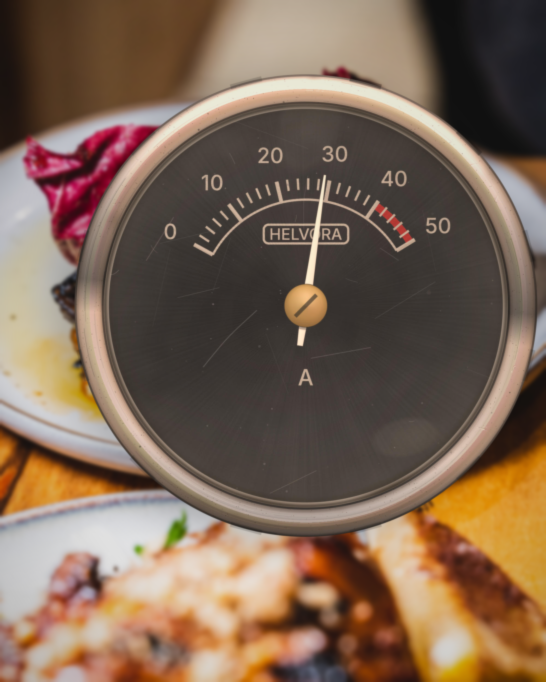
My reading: 29 A
